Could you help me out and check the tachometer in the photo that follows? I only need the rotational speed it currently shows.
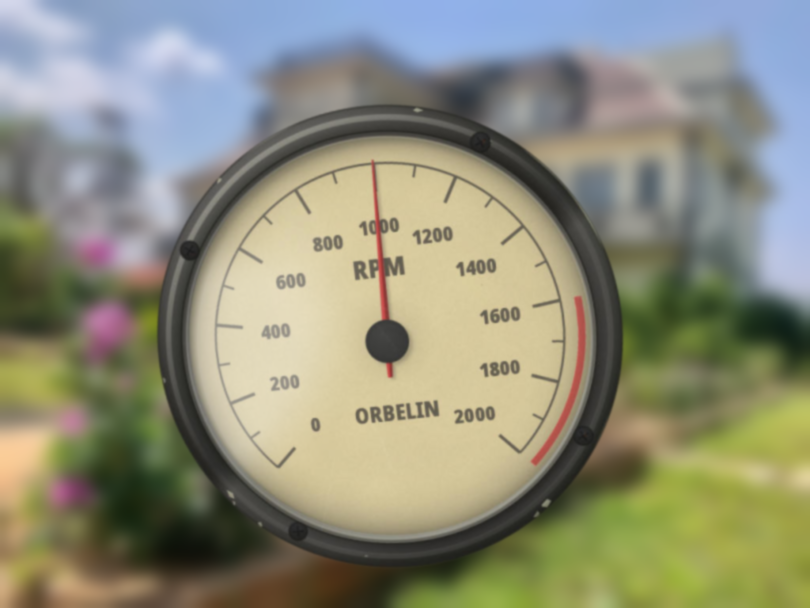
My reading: 1000 rpm
